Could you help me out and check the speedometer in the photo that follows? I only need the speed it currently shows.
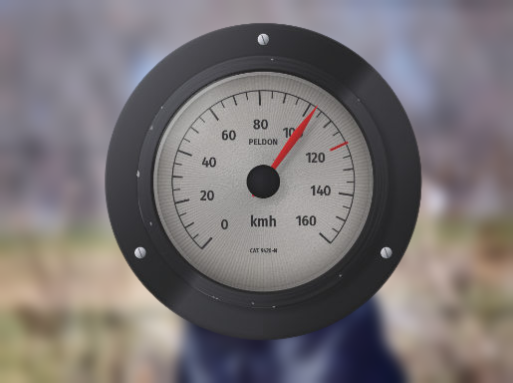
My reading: 102.5 km/h
